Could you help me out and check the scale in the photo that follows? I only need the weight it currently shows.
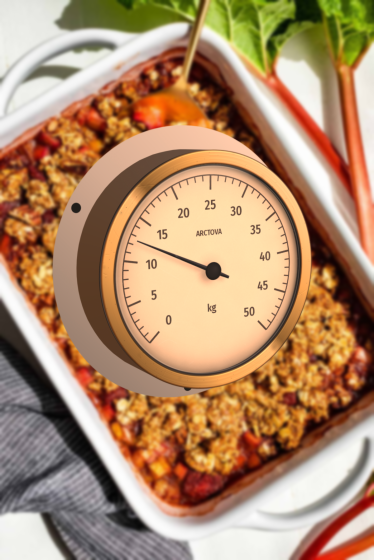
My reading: 12.5 kg
